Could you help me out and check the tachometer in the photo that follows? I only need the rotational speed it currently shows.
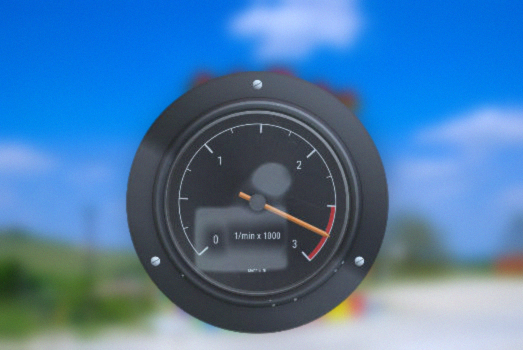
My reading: 2750 rpm
